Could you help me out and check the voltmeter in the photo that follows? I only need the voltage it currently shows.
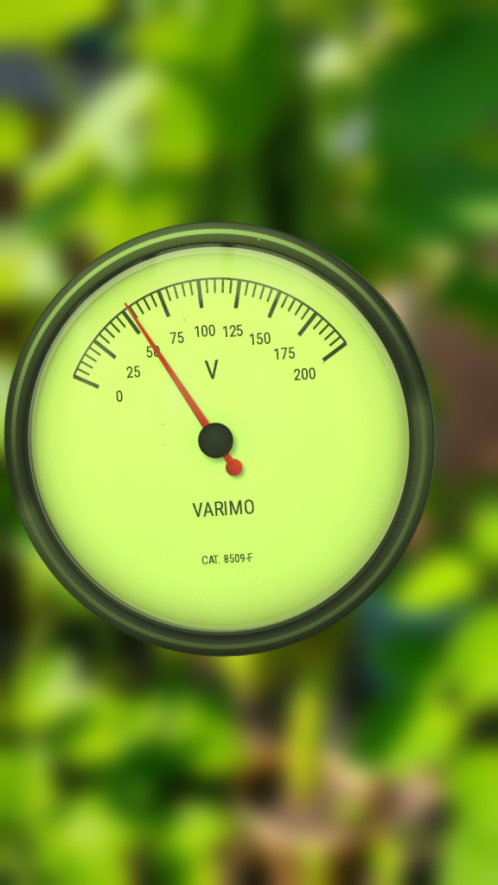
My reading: 55 V
